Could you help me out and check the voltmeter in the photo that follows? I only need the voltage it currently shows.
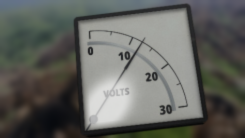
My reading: 12.5 V
